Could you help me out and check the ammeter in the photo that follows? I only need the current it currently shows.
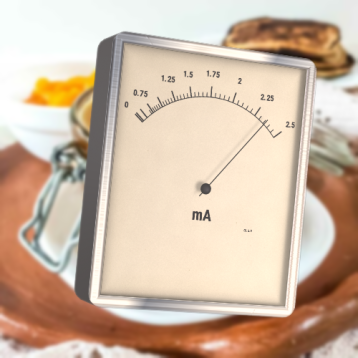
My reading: 2.35 mA
